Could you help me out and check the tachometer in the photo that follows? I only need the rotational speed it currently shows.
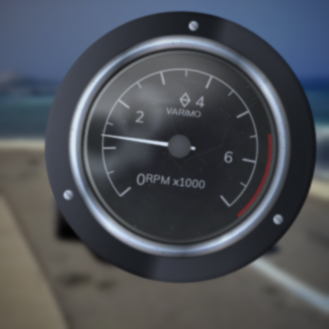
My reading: 1250 rpm
